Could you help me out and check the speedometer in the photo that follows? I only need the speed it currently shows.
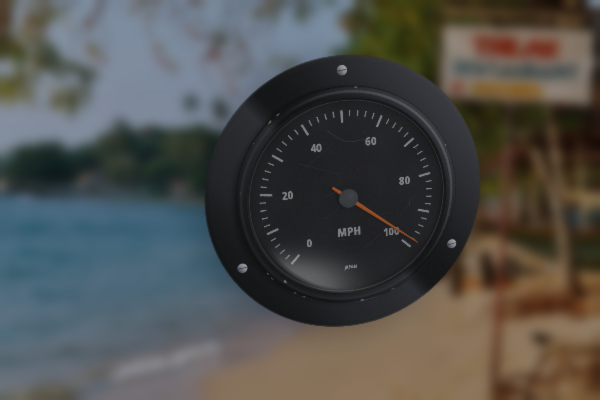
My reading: 98 mph
